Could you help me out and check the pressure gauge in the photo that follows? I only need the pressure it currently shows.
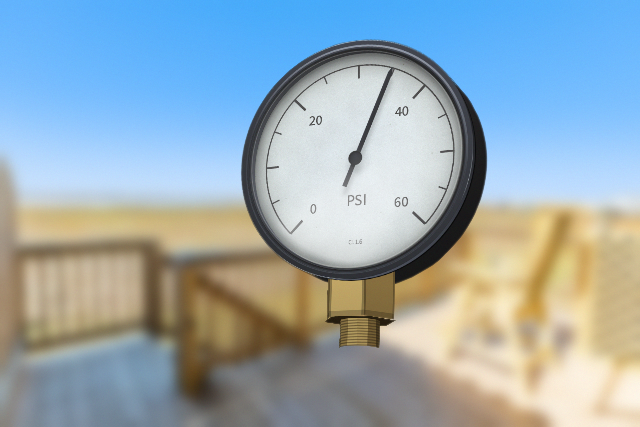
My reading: 35 psi
